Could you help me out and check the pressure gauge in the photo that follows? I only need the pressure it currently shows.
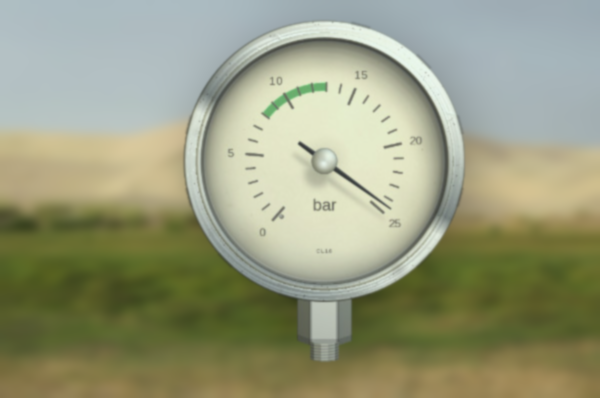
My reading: 24.5 bar
